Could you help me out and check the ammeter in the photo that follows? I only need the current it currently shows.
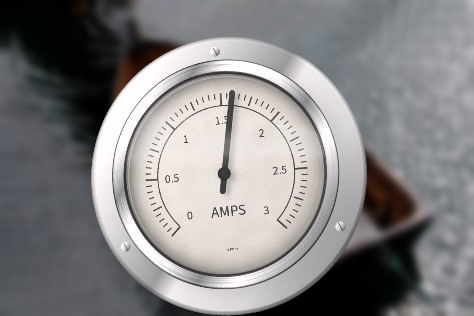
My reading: 1.6 A
